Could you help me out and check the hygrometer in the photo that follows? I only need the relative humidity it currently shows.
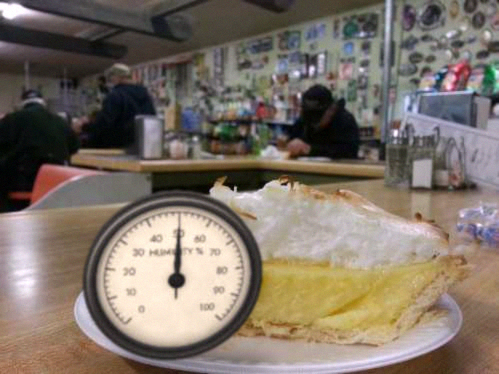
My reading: 50 %
